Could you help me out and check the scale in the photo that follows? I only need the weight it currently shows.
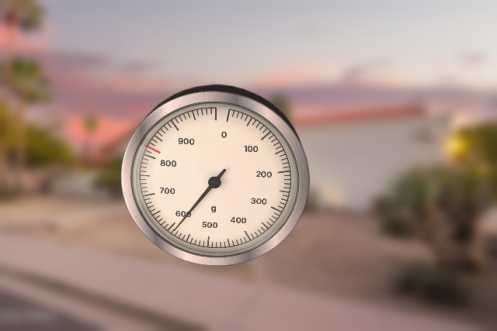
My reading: 590 g
